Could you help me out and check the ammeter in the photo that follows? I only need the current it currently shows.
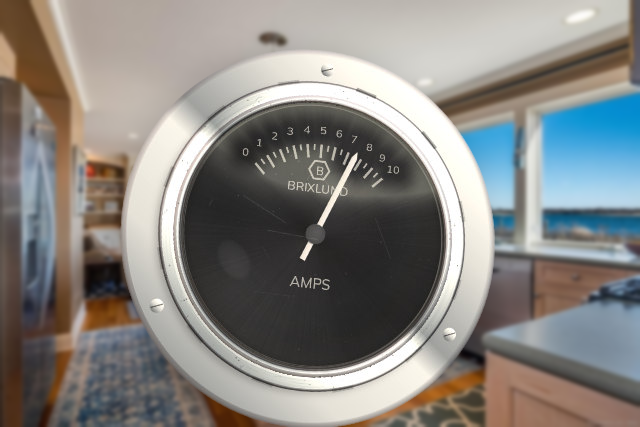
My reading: 7.5 A
